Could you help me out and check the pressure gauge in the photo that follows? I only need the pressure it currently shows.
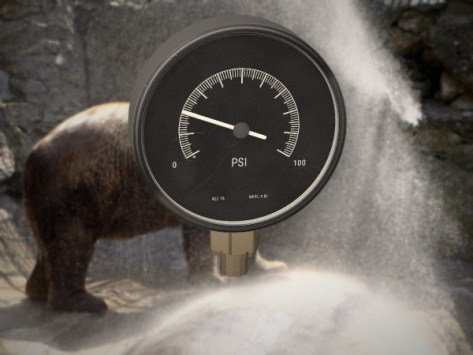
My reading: 20 psi
